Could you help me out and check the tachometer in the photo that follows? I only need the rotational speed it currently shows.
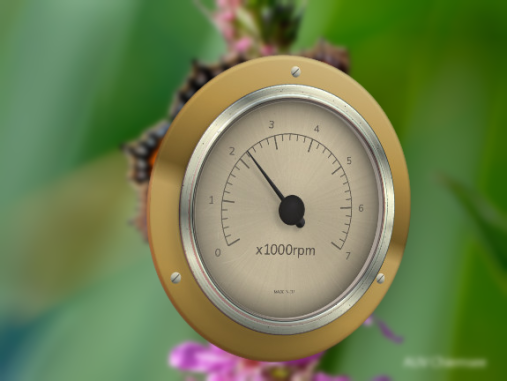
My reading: 2200 rpm
